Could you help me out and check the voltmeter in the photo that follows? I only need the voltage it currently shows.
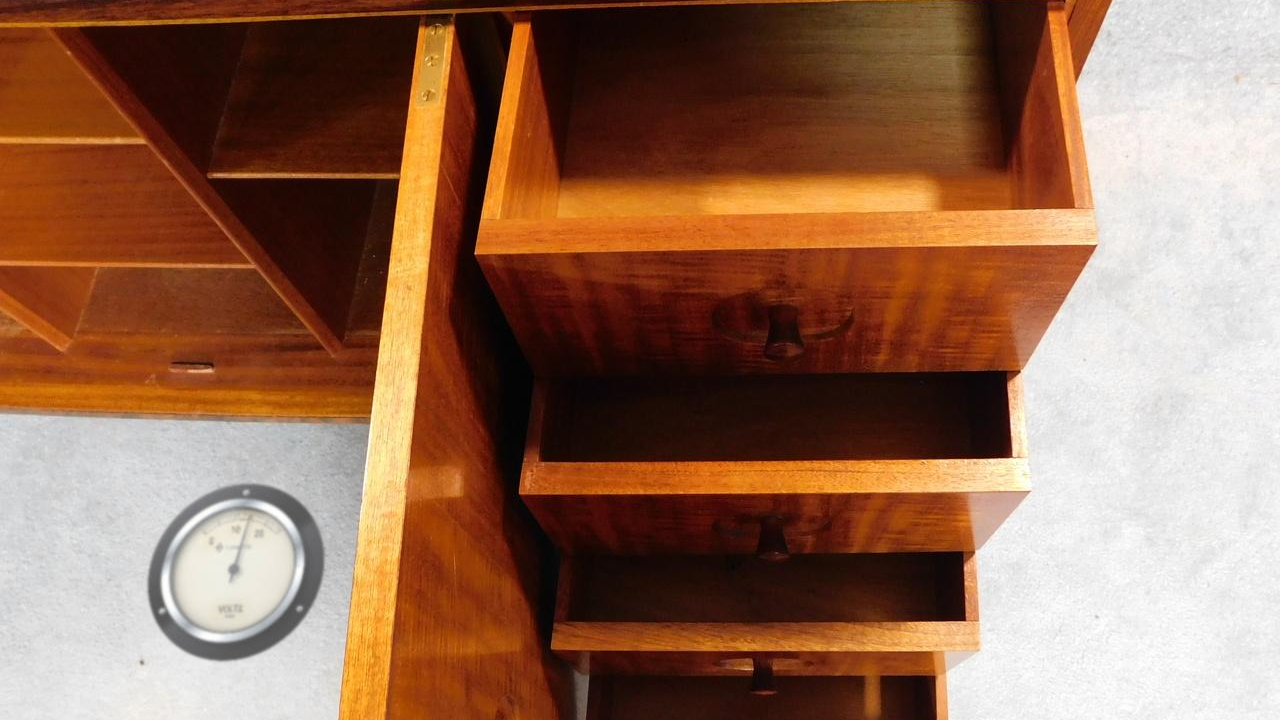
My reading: 15 V
